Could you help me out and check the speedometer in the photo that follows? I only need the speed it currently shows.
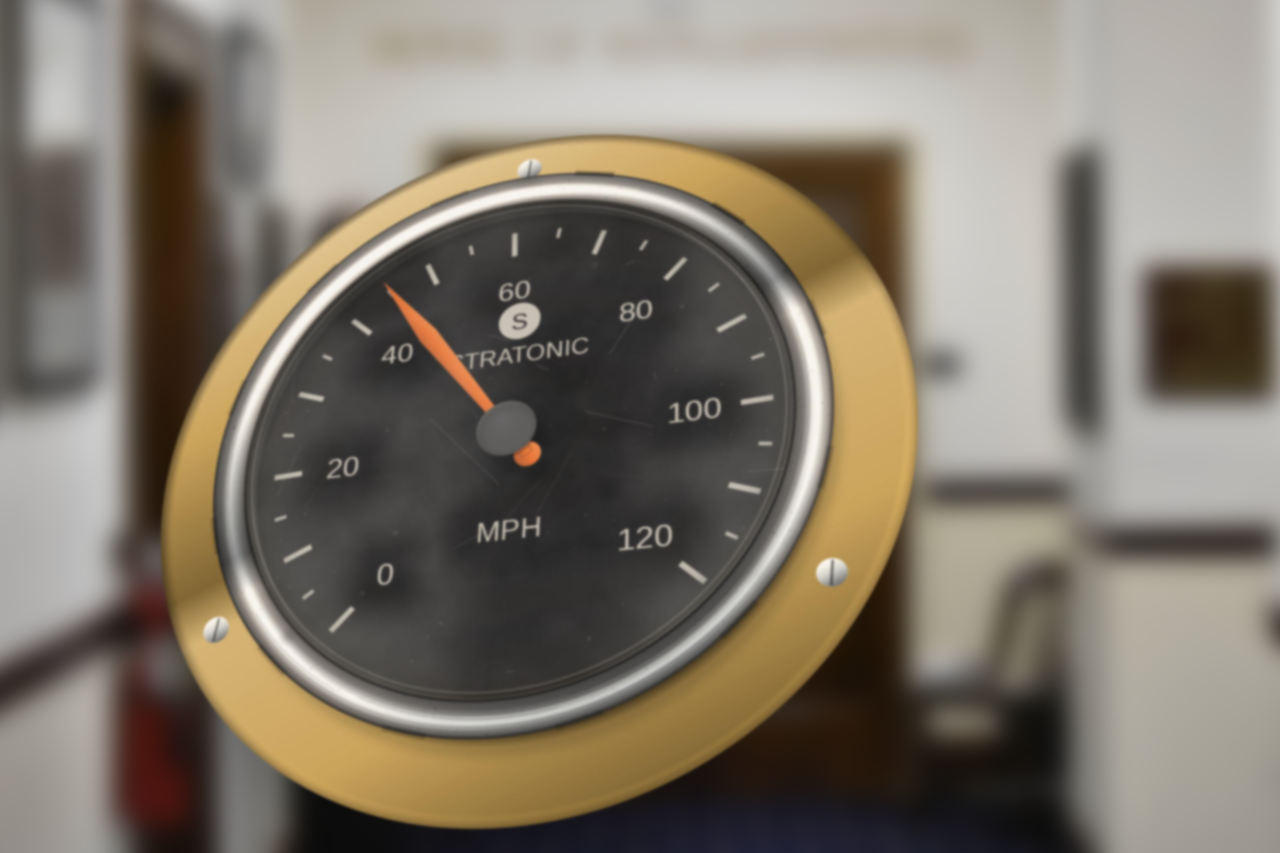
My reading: 45 mph
